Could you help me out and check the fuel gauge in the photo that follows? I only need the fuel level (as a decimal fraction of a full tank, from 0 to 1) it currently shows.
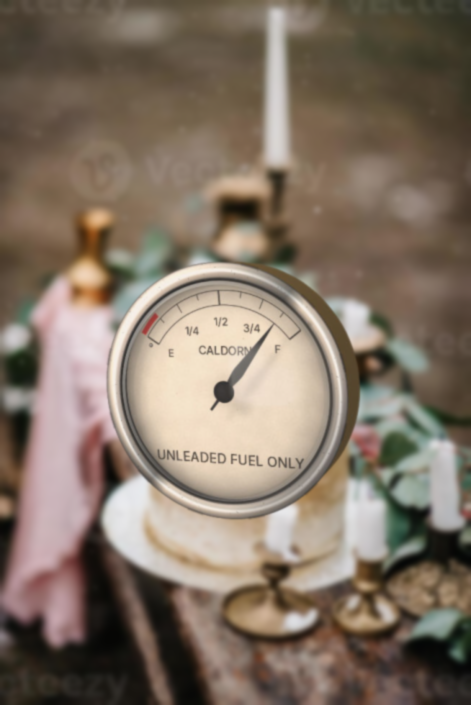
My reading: 0.875
